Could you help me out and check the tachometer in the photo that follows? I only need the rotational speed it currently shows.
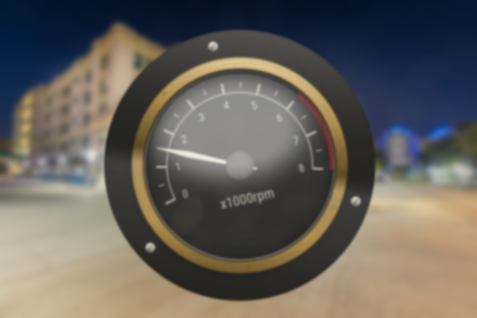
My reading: 1500 rpm
